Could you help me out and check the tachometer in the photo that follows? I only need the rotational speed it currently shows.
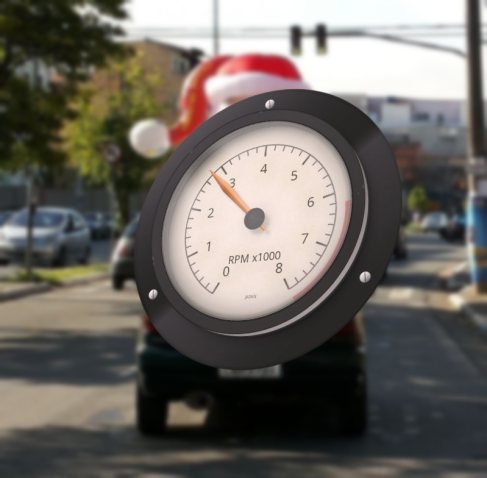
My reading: 2800 rpm
